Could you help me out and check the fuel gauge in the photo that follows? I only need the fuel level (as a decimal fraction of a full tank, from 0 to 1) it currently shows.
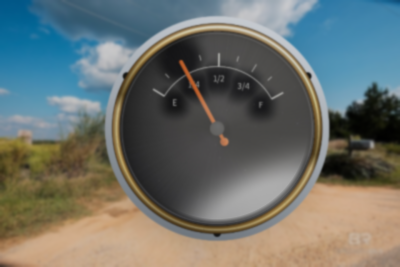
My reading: 0.25
